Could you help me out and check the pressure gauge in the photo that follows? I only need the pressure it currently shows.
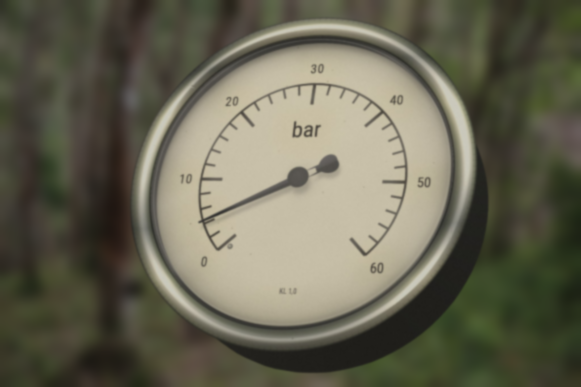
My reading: 4 bar
